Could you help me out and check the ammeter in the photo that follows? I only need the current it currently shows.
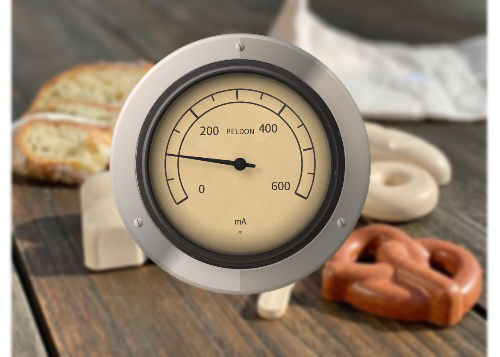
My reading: 100 mA
